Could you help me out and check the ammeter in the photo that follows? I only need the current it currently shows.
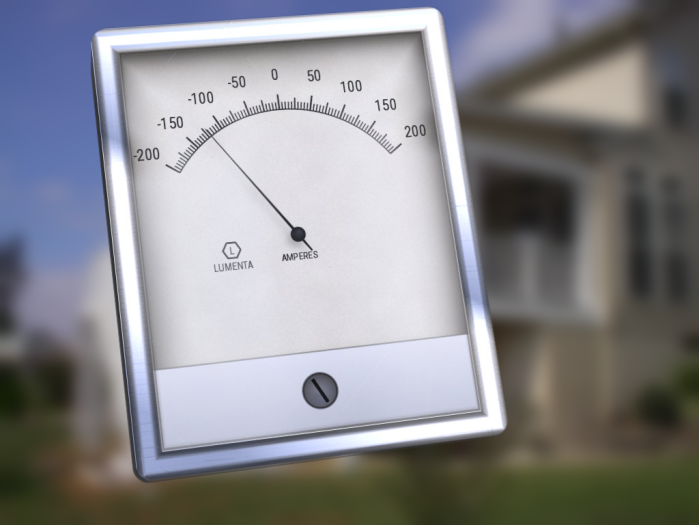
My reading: -125 A
